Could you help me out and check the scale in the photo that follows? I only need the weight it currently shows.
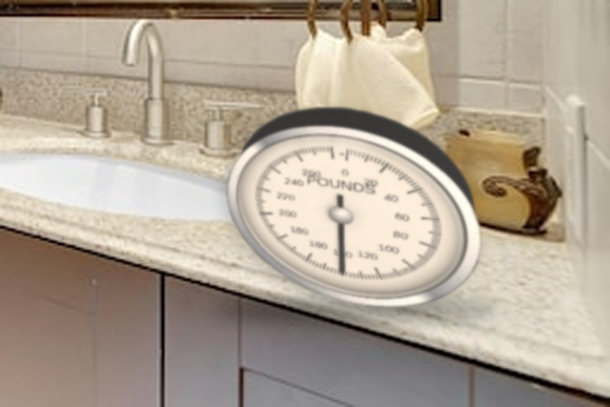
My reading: 140 lb
